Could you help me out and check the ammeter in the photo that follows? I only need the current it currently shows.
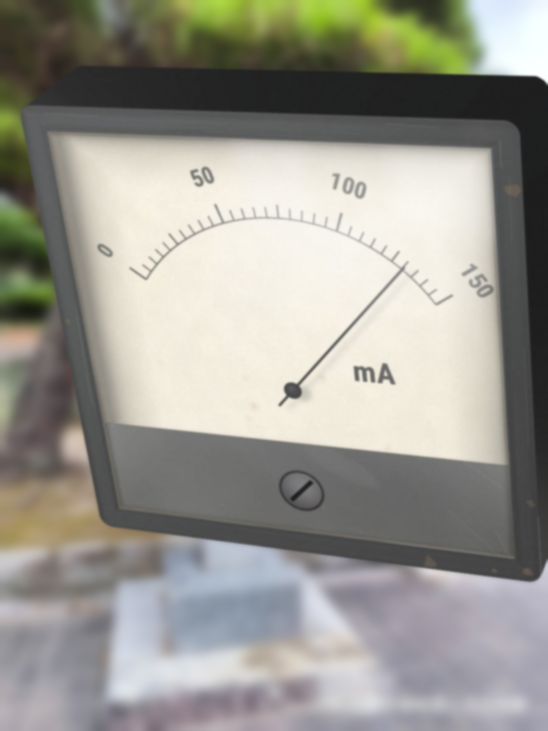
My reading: 130 mA
